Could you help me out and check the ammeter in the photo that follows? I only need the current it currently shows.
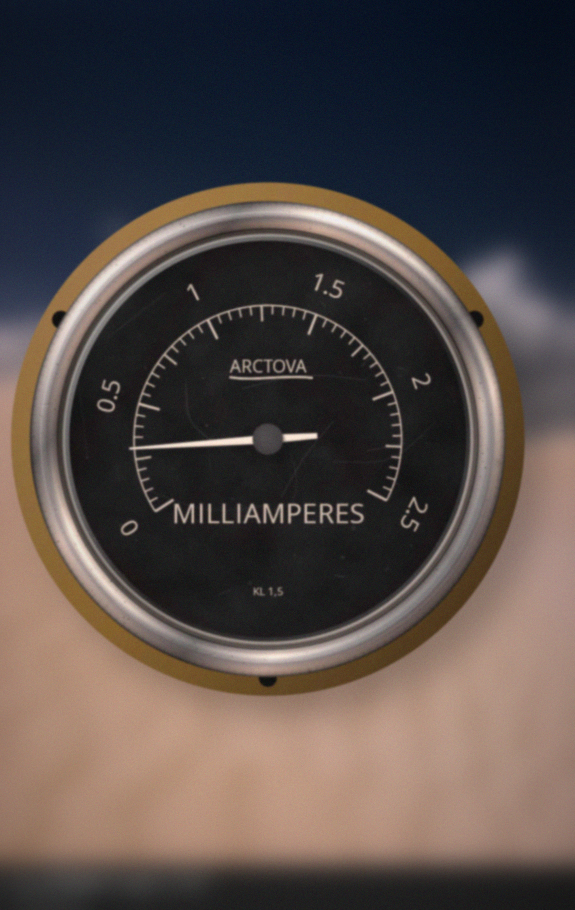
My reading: 0.3 mA
